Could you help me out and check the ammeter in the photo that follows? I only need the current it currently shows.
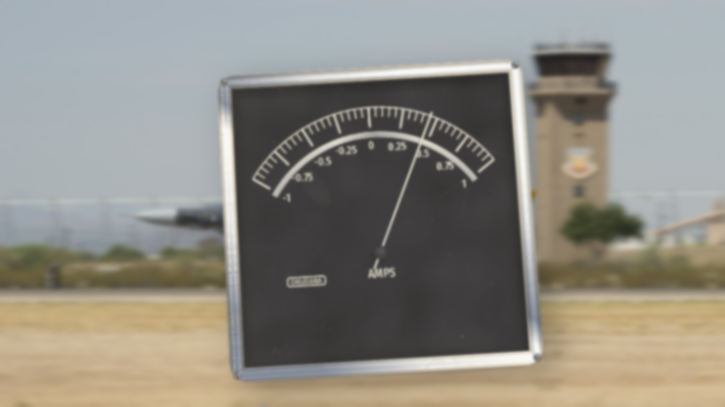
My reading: 0.45 A
